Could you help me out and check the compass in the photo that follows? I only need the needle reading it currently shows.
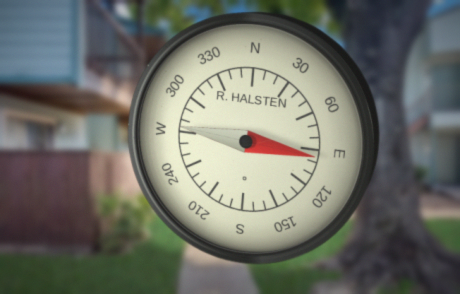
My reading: 95 °
